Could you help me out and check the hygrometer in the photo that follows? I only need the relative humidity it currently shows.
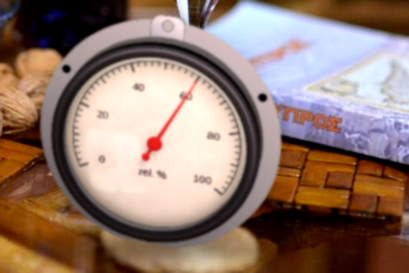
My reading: 60 %
